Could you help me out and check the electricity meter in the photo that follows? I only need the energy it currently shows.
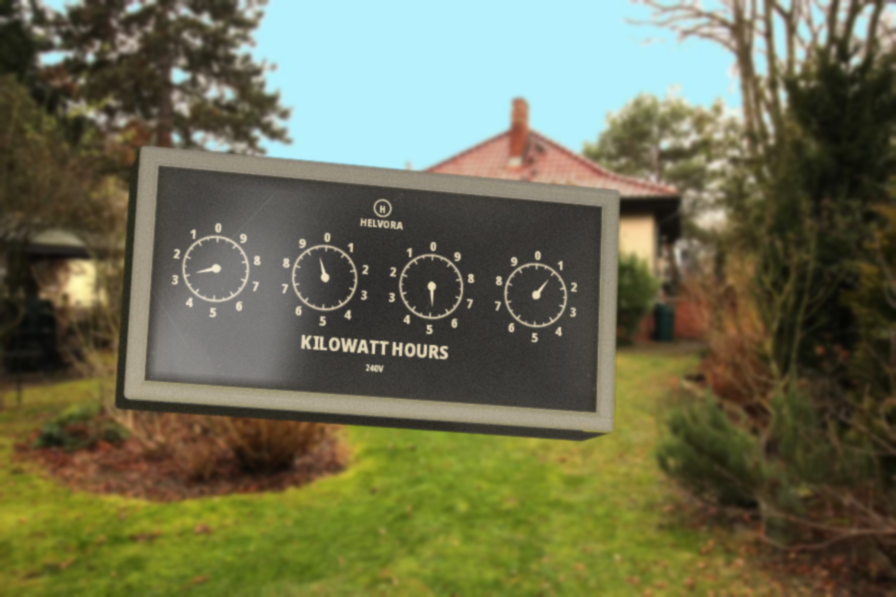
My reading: 2951 kWh
